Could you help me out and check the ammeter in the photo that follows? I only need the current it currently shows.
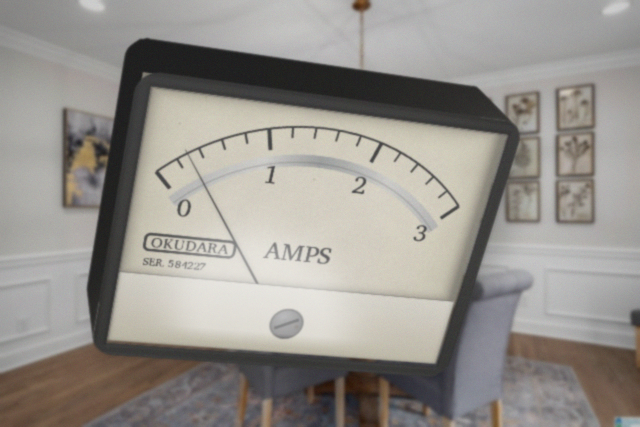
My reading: 0.3 A
